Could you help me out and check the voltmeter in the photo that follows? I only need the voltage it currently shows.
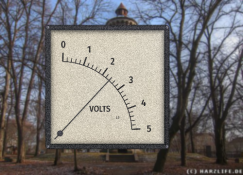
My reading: 2.4 V
